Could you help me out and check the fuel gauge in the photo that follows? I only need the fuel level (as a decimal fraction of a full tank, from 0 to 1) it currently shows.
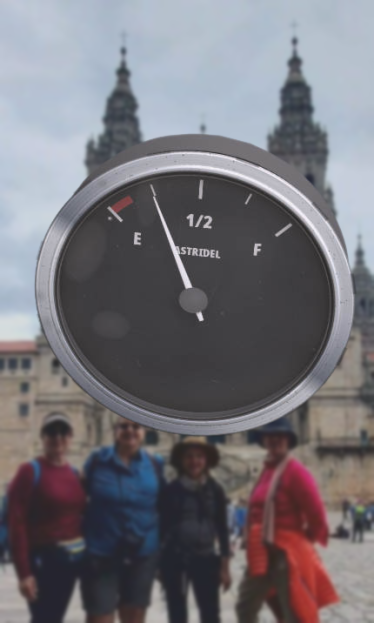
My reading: 0.25
